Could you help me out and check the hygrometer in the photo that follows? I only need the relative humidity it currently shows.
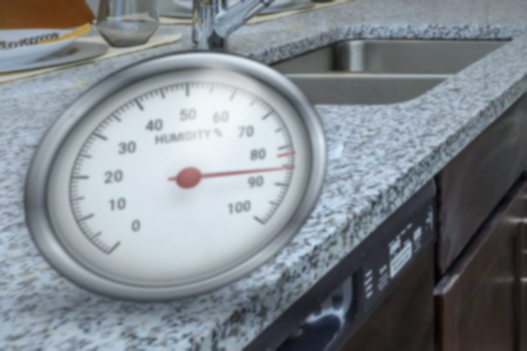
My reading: 85 %
